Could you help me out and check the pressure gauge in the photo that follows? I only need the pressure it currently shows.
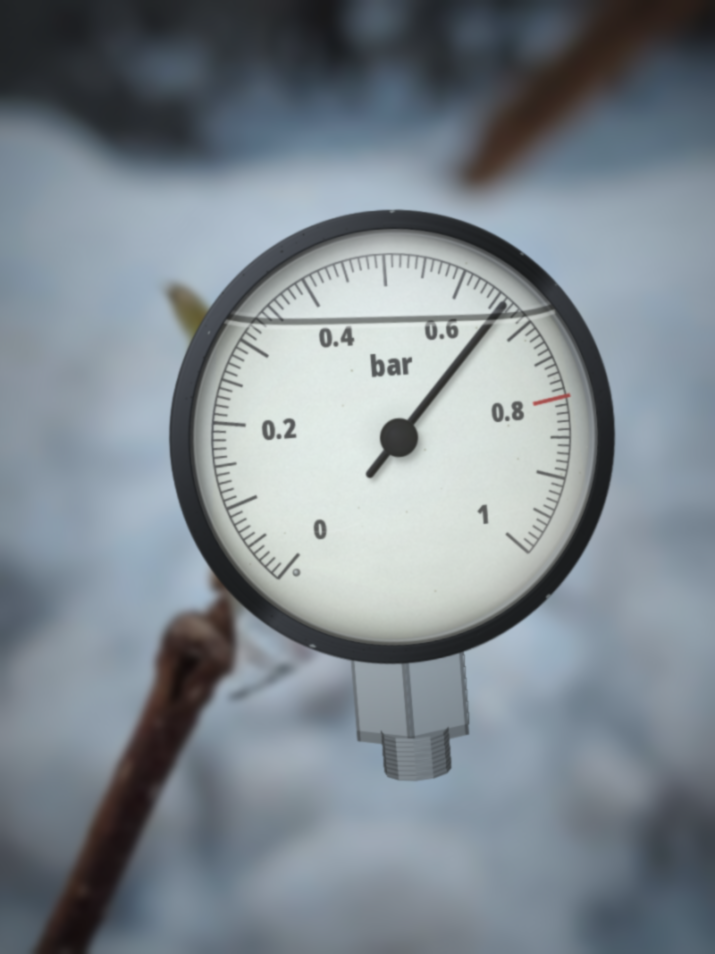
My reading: 0.66 bar
